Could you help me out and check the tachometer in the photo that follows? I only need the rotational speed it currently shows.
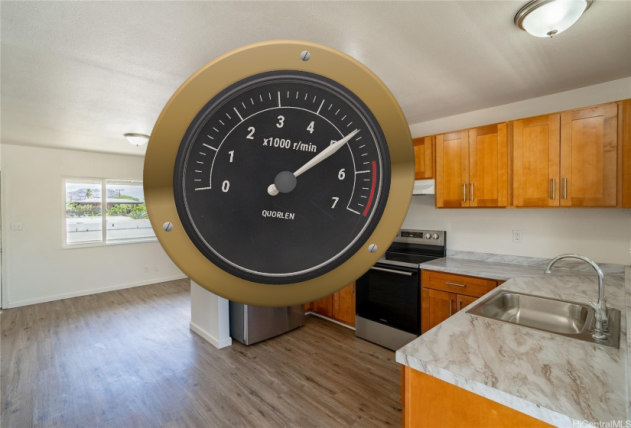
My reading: 5000 rpm
